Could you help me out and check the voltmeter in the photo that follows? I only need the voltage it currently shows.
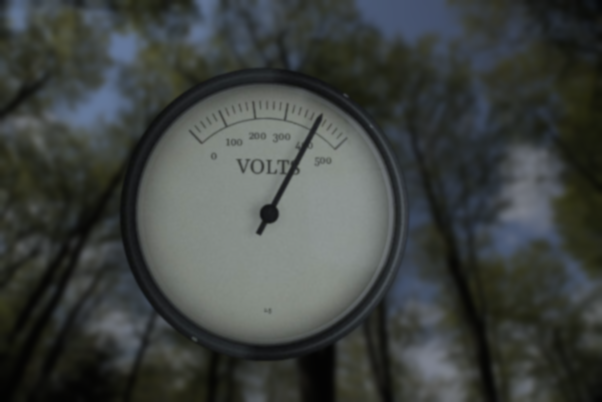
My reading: 400 V
